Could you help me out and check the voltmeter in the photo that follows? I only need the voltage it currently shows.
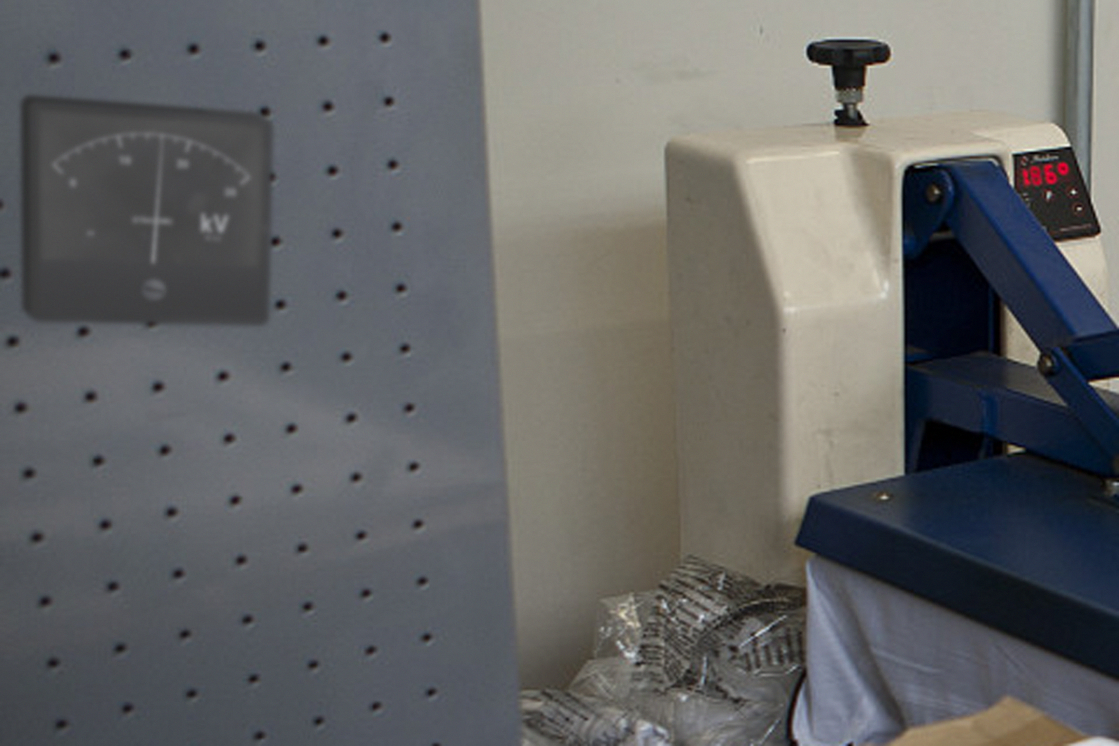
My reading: 16 kV
